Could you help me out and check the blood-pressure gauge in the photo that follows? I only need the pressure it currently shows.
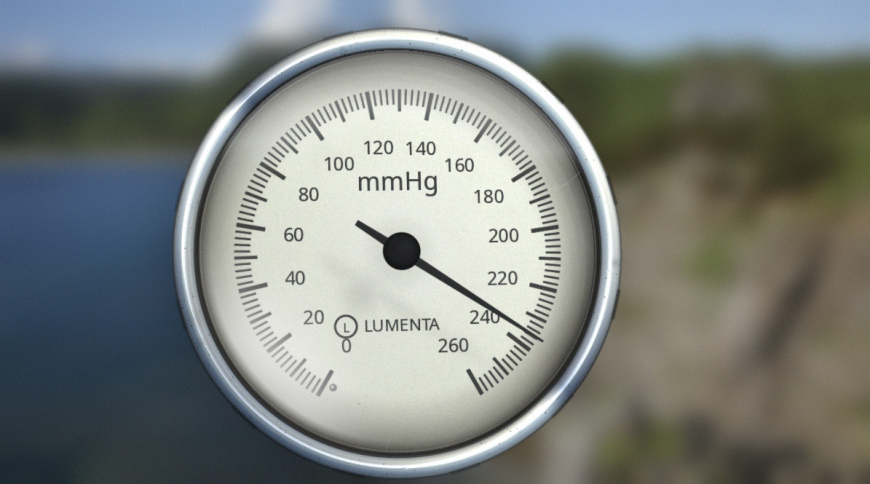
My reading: 236 mmHg
